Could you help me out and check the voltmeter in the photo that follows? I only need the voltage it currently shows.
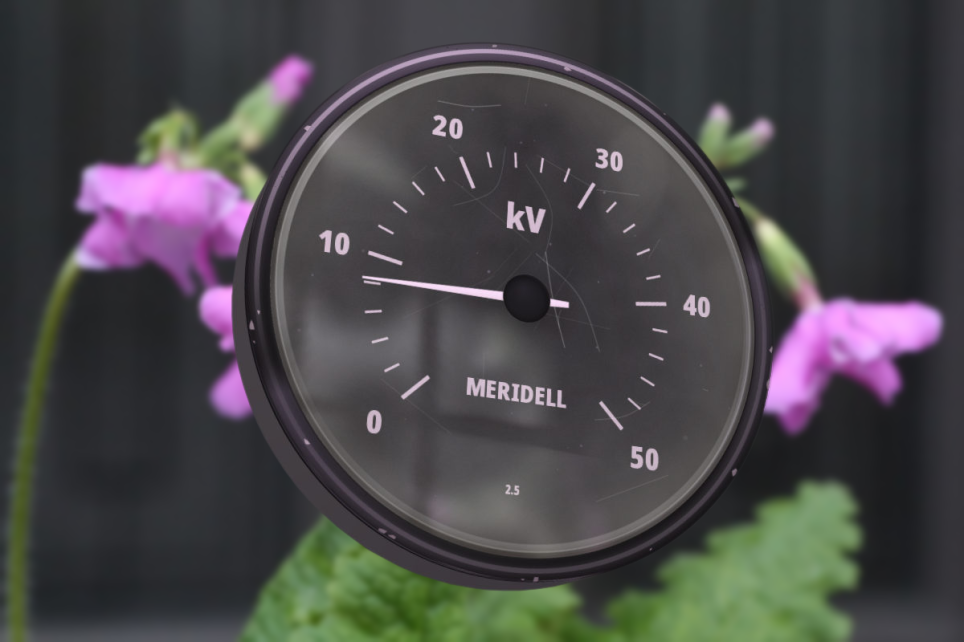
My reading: 8 kV
